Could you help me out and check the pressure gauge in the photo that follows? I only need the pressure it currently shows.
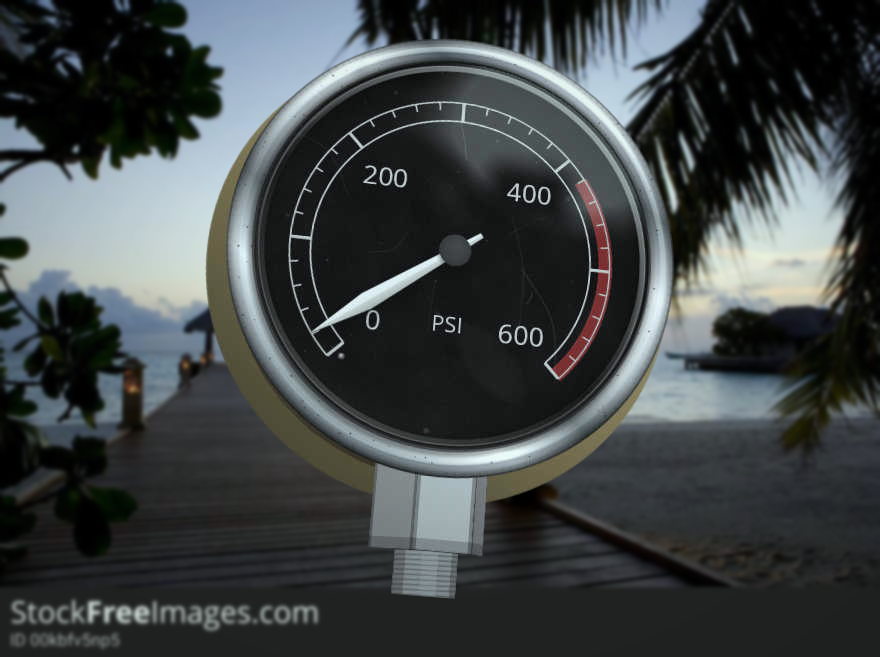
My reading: 20 psi
